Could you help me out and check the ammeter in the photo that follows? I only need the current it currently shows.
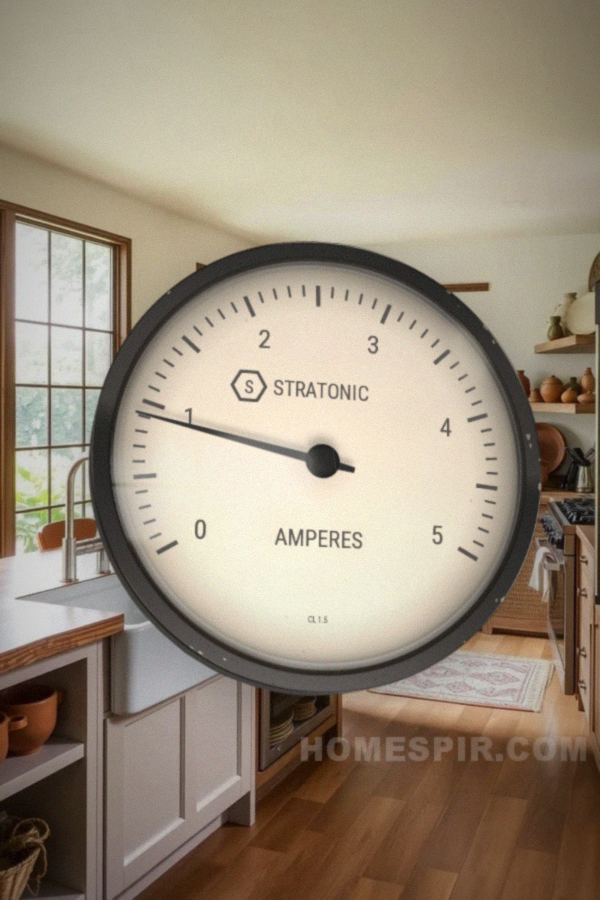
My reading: 0.9 A
